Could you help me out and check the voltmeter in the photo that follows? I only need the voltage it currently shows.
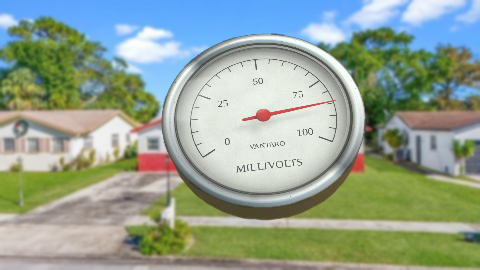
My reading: 85 mV
